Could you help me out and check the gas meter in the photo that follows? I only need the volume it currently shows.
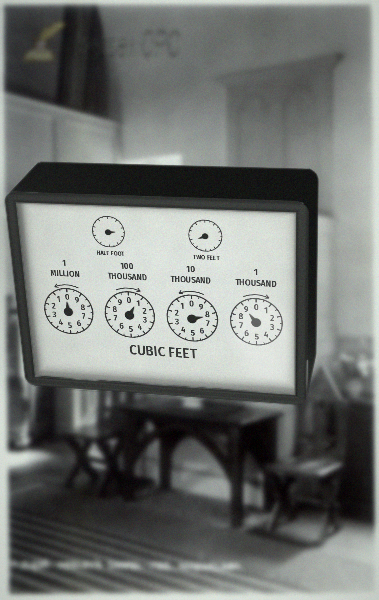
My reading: 7900 ft³
